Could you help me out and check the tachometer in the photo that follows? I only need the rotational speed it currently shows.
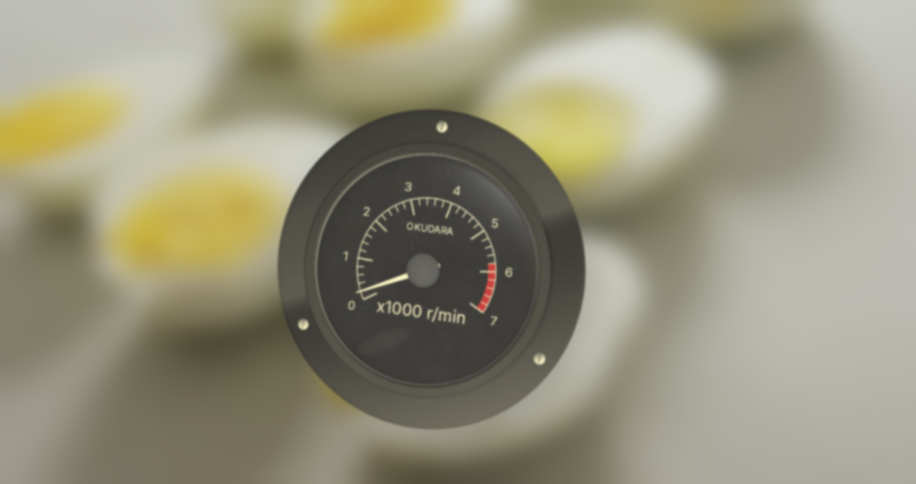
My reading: 200 rpm
